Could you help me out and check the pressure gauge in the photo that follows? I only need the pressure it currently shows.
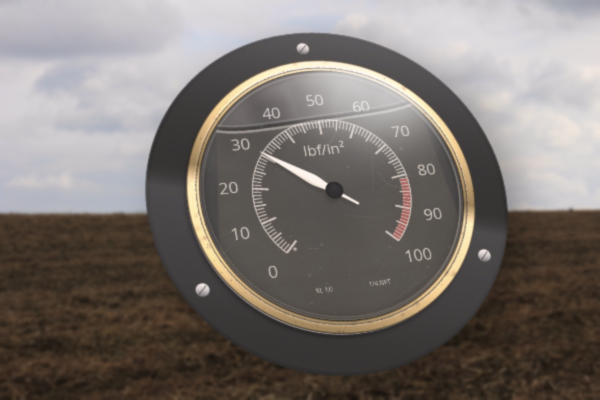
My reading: 30 psi
